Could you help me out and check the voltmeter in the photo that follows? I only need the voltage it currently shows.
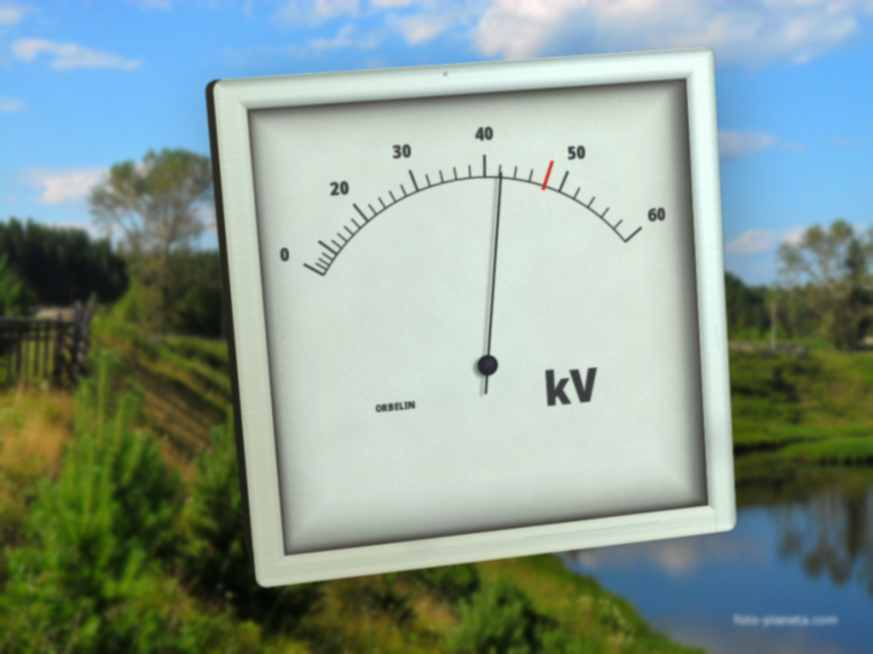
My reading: 42 kV
